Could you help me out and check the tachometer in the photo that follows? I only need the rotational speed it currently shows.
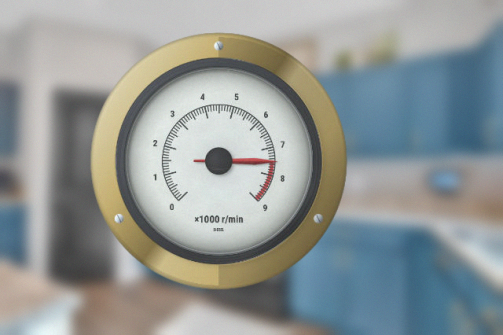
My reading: 7500 rpm
